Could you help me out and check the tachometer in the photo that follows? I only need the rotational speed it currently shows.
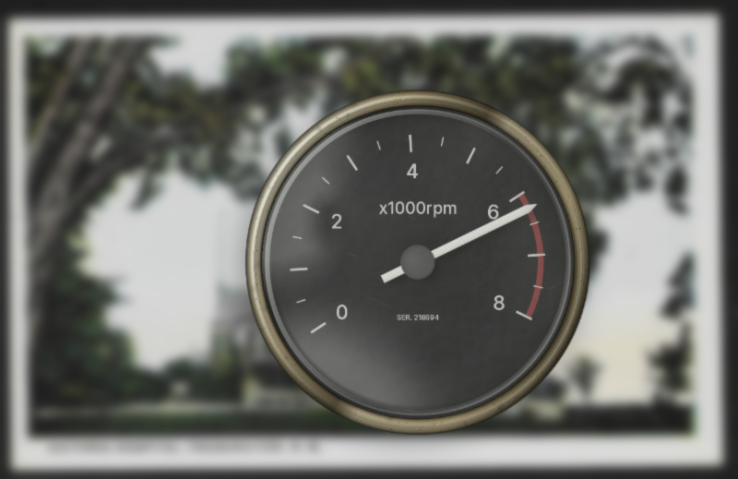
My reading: 6250 rpm
